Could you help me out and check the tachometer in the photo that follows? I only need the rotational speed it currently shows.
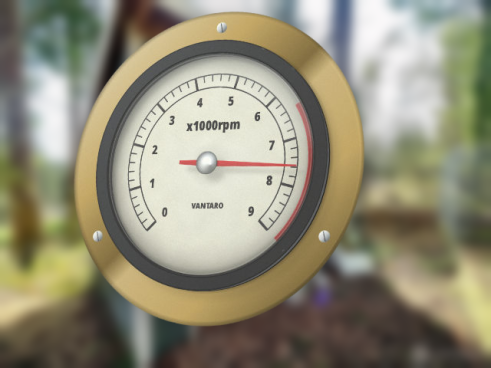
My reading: 7600 rpm
